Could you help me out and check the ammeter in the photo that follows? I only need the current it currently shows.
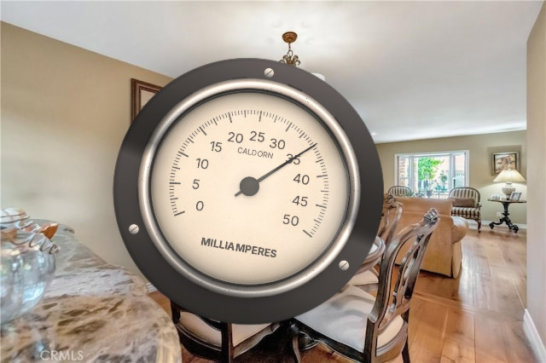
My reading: 35 mA
